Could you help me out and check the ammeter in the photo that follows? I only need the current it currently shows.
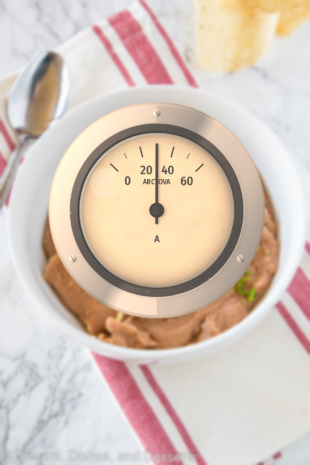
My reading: 30 A
